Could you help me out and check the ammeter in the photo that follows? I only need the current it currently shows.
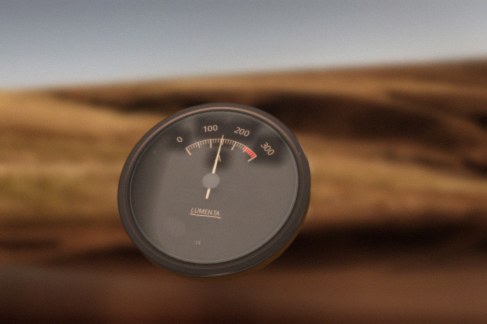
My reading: 150 A
